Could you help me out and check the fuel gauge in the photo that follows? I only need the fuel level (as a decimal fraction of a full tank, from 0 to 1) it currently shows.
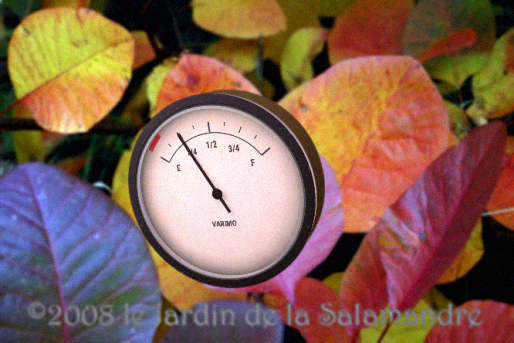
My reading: 0.25
